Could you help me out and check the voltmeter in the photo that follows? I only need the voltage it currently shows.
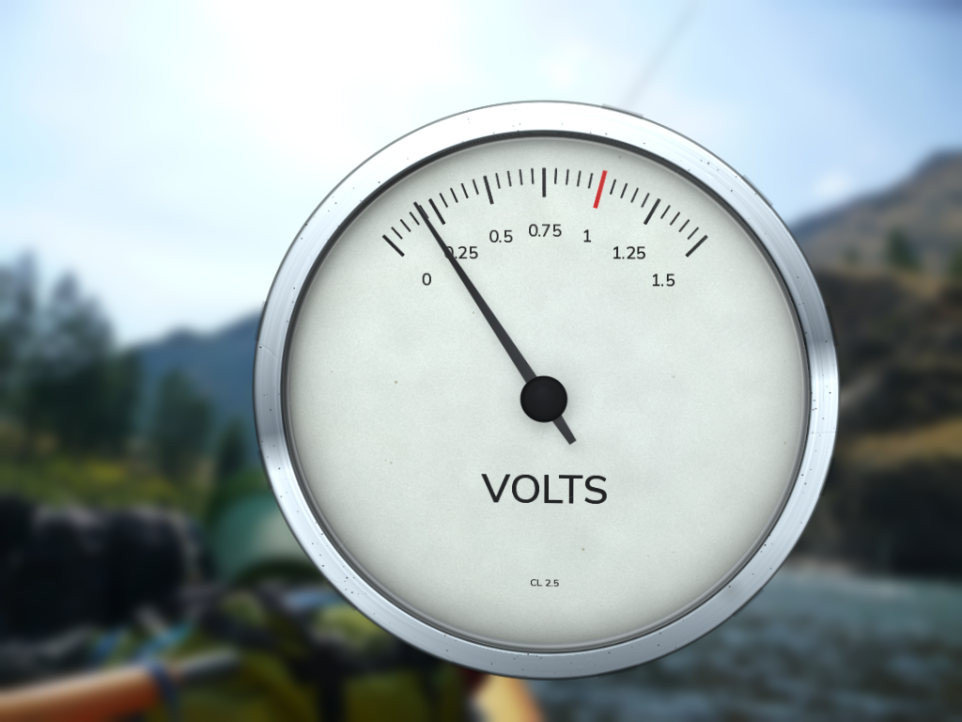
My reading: 0.2 V
